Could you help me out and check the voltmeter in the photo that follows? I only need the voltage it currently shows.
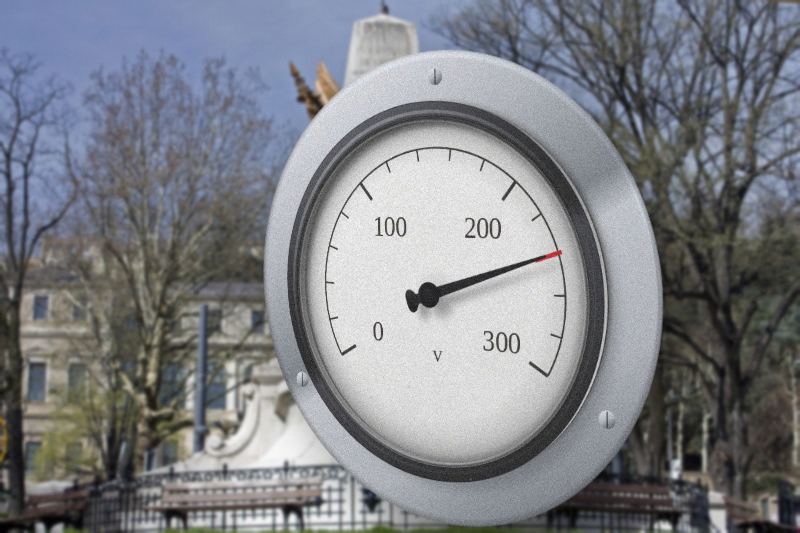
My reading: 240 V
